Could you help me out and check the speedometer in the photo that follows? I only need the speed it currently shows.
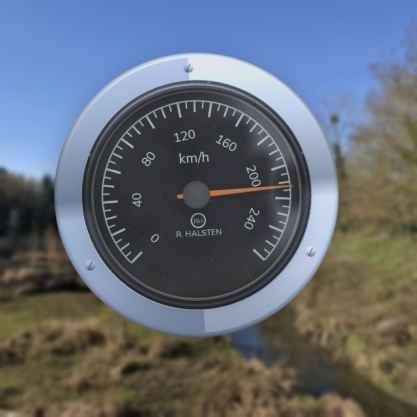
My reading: 212.5 km/h
